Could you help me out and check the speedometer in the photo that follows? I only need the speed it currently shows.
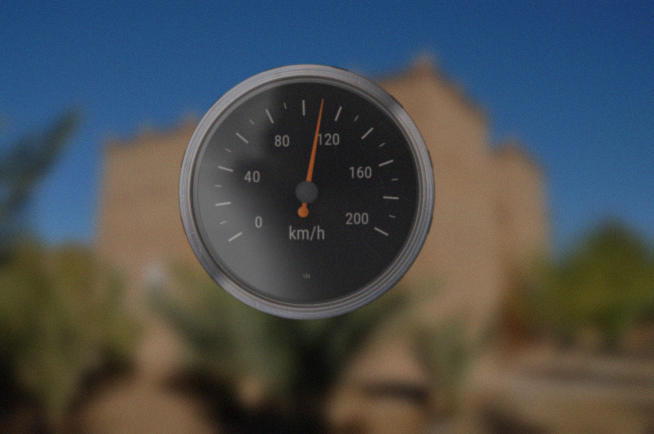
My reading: 110 km/h
